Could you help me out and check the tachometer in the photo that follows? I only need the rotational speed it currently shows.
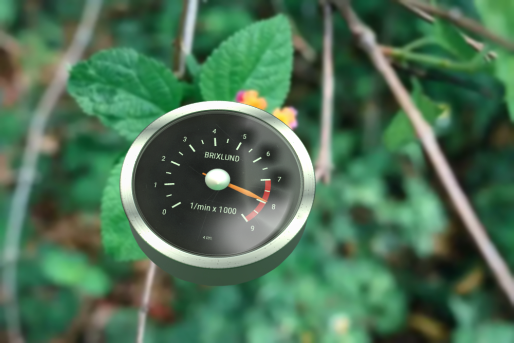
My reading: 8000 rpm
